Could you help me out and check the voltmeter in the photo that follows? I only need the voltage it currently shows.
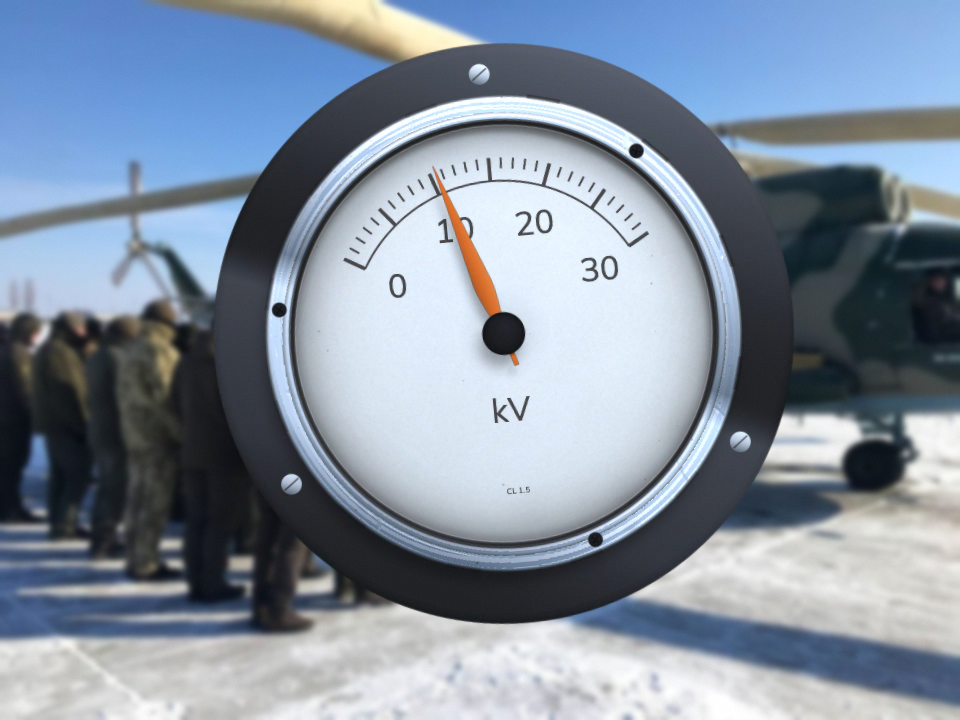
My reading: 10.5 kV
